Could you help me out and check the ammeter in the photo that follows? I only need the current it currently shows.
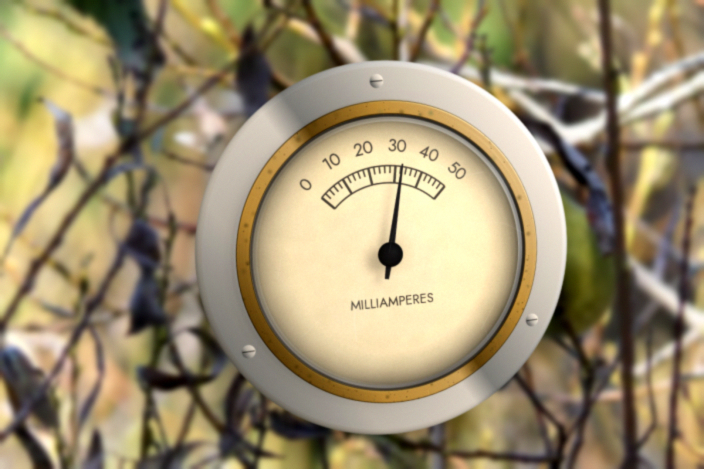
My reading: 32 mA
